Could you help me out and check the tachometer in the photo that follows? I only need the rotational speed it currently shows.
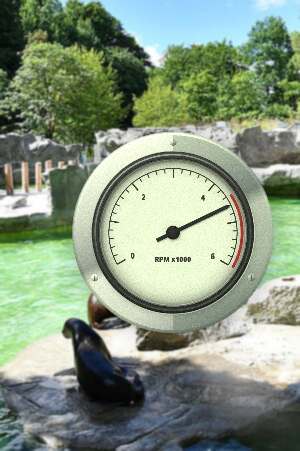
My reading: 4600 rpm
